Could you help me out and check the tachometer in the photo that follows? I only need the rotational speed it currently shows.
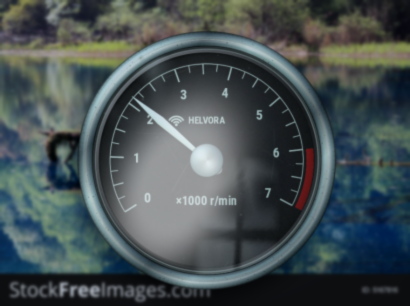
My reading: 2125 rpm
